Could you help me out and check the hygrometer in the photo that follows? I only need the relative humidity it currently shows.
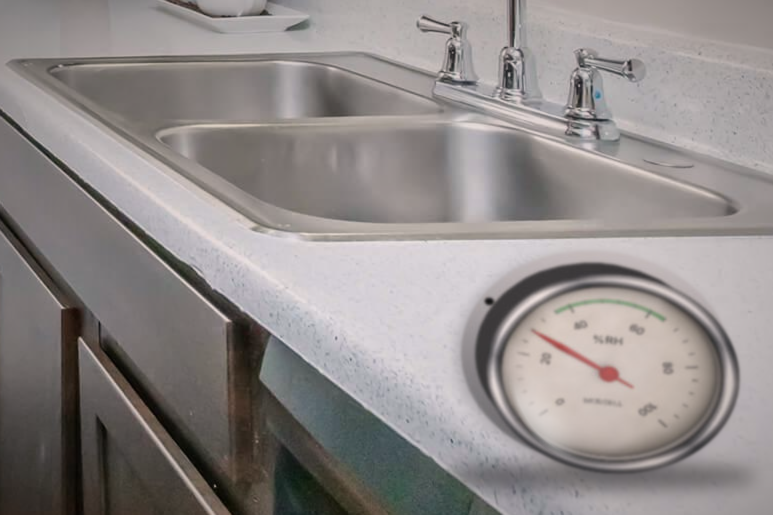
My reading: 28 %
